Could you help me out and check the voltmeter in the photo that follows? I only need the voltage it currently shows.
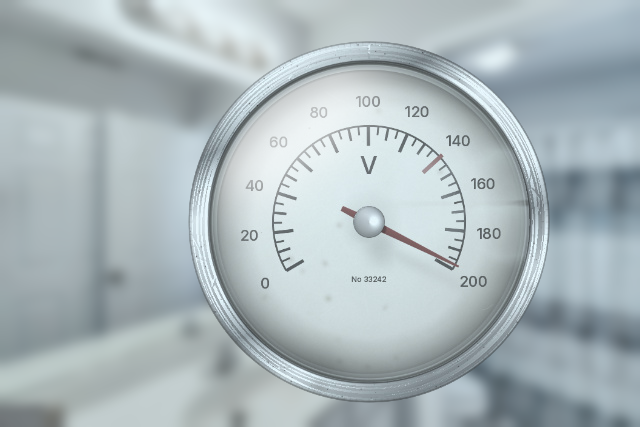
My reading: 197.5 V
